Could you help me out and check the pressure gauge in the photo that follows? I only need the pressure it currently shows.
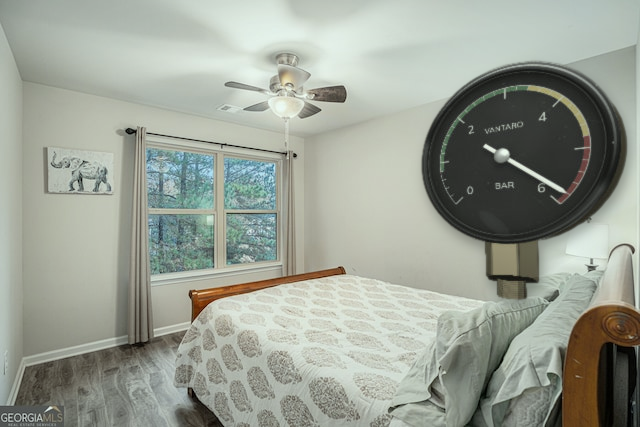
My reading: 5.8 bar
